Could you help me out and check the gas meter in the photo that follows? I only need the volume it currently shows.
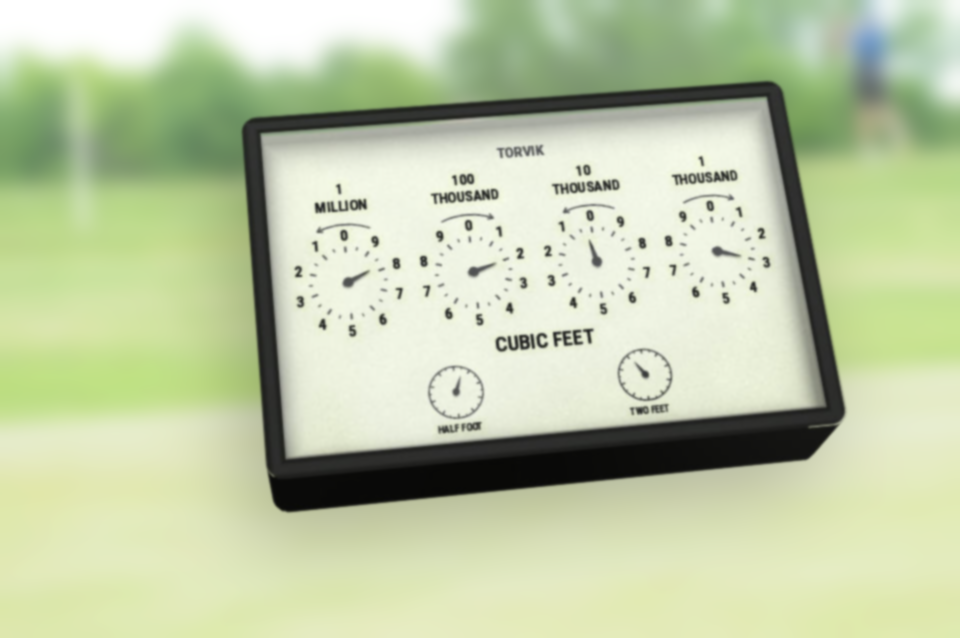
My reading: 820300 ft³
